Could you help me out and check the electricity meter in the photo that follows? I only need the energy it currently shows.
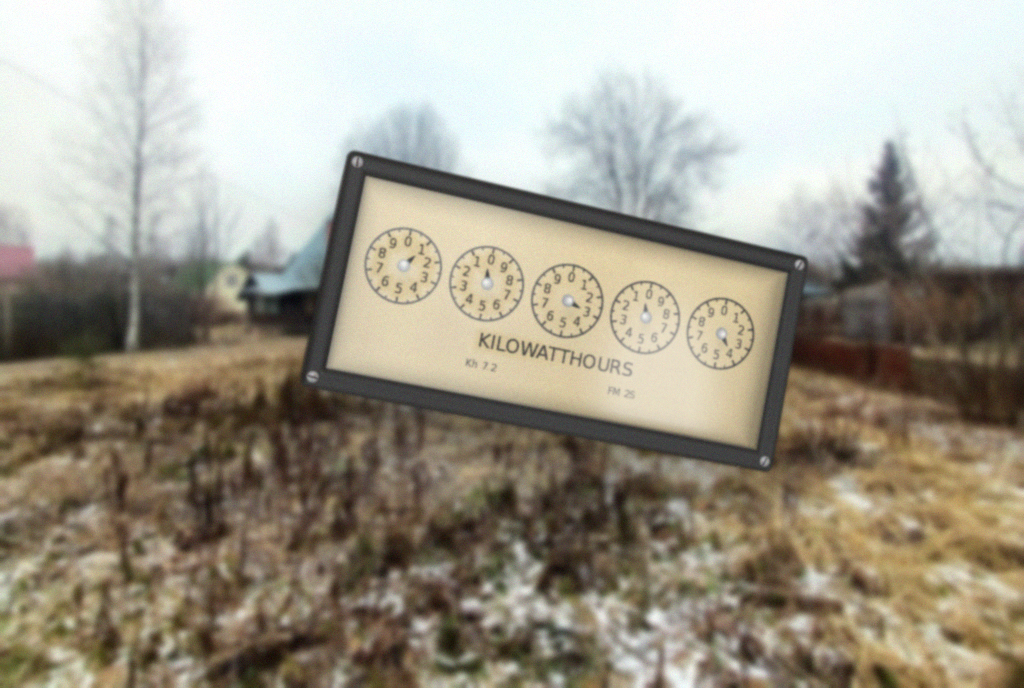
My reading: 10304 kWh
